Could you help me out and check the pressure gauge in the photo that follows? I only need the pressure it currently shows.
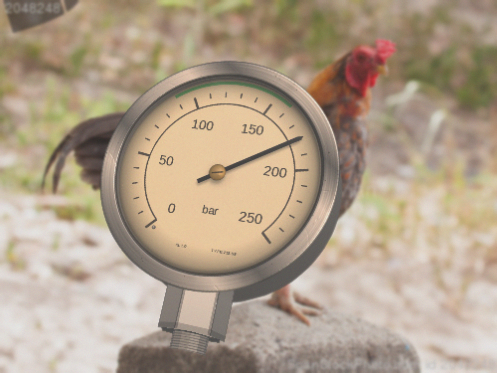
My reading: 180 bar
